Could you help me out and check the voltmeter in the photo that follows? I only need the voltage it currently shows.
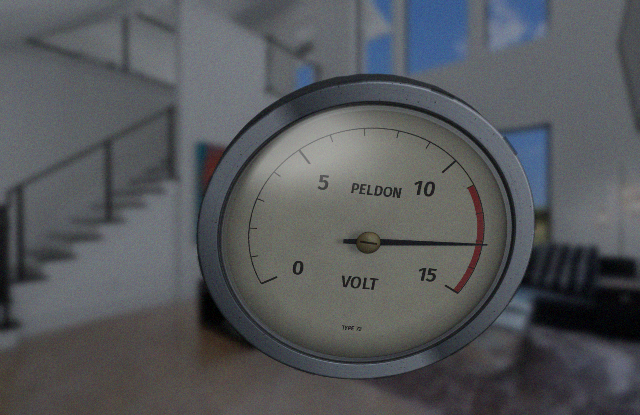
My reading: 13 V
